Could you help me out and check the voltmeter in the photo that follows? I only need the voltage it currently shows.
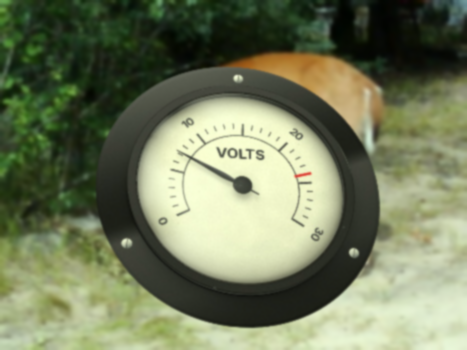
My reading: 7 V
